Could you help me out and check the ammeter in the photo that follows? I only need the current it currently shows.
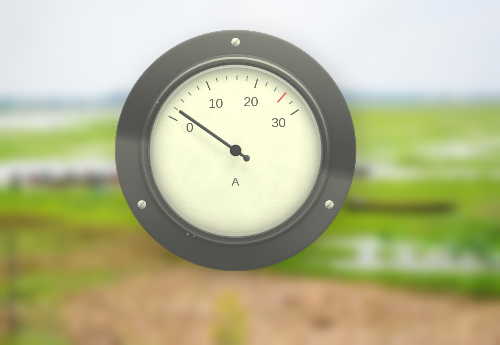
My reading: 2 A
